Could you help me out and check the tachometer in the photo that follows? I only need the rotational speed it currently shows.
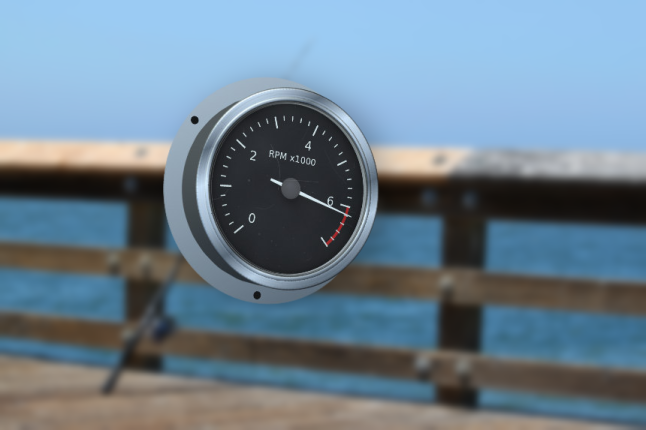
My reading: 6200 rpm
